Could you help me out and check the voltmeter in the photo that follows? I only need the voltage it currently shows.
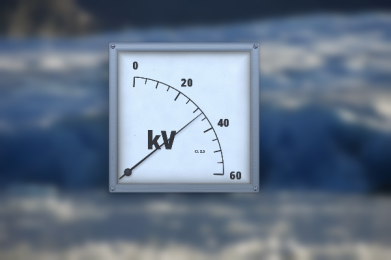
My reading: 32.5 kV
